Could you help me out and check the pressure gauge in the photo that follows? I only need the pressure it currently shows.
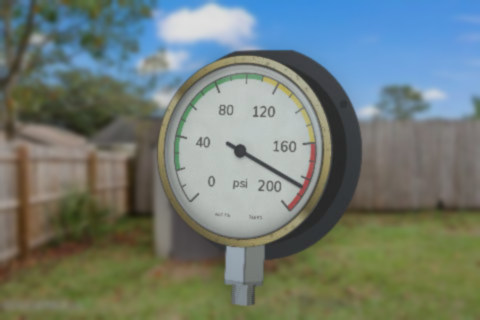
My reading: 185 psi
